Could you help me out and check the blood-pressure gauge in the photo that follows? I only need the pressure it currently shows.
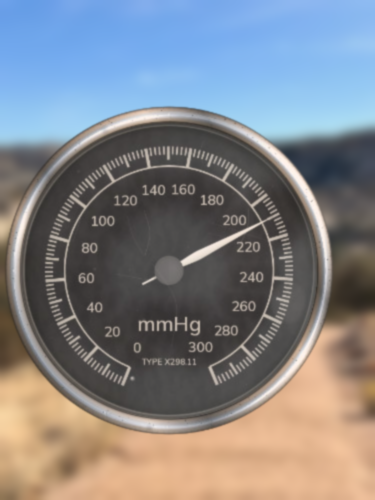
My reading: 210 mmHg
